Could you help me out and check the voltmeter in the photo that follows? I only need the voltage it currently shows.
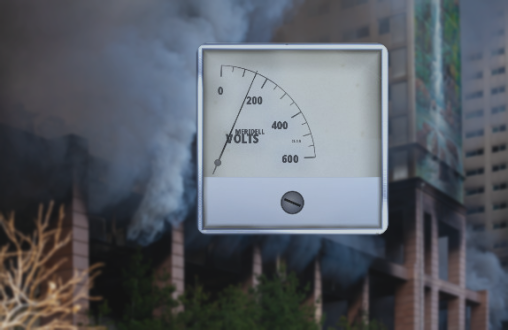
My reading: 150 V
